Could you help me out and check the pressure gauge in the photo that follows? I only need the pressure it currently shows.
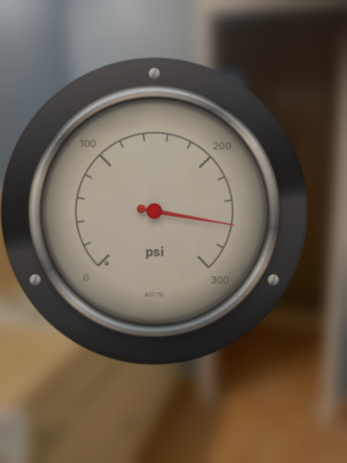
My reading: 260 psi
